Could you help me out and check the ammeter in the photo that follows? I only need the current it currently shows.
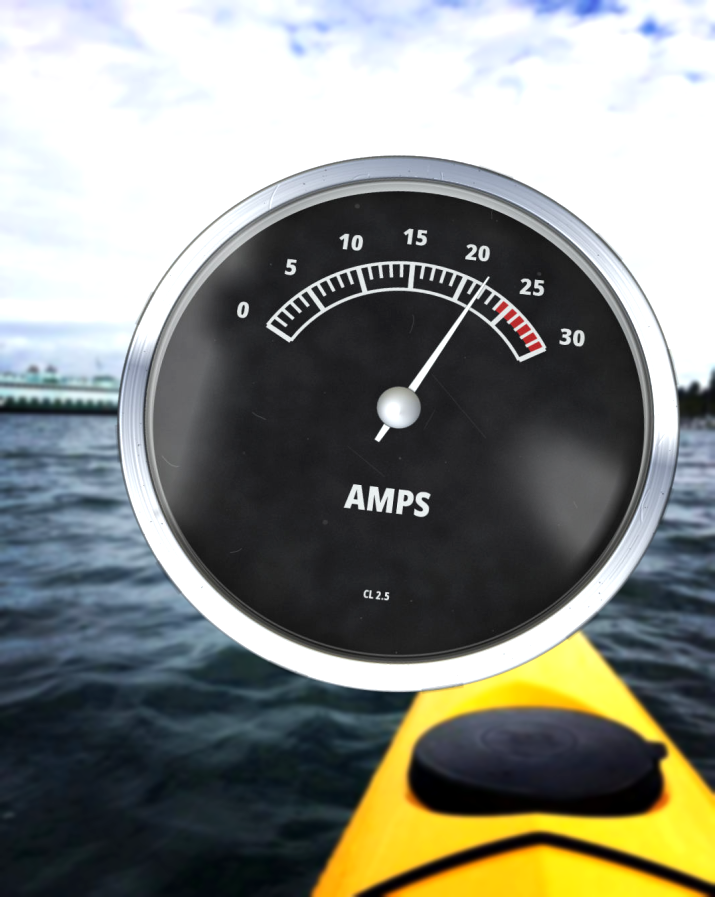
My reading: 22 A
